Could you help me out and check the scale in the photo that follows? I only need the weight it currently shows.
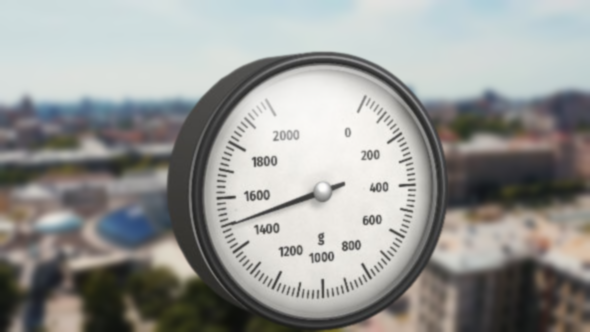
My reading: 1500 g
